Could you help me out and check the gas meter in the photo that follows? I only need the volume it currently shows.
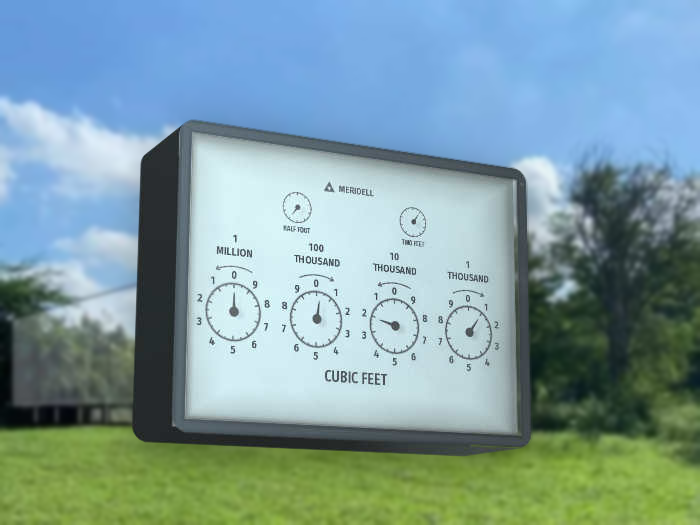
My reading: 2100 ft³
